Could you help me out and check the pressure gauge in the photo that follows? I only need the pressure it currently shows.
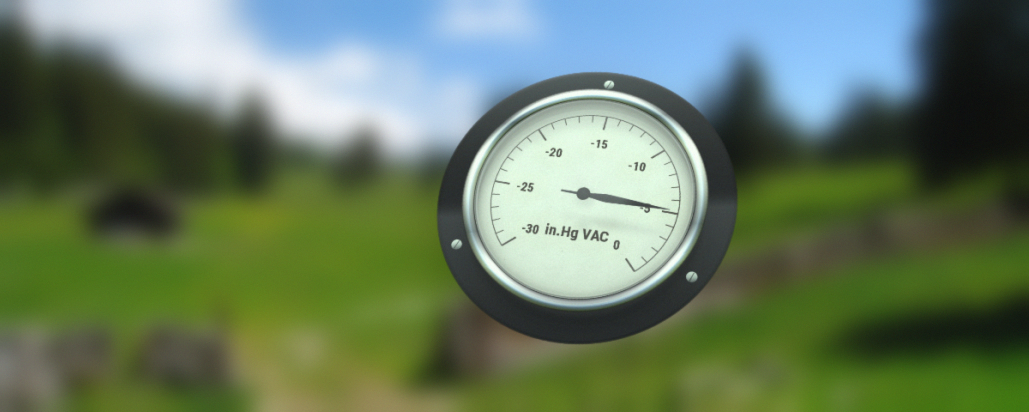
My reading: -5 inHg
